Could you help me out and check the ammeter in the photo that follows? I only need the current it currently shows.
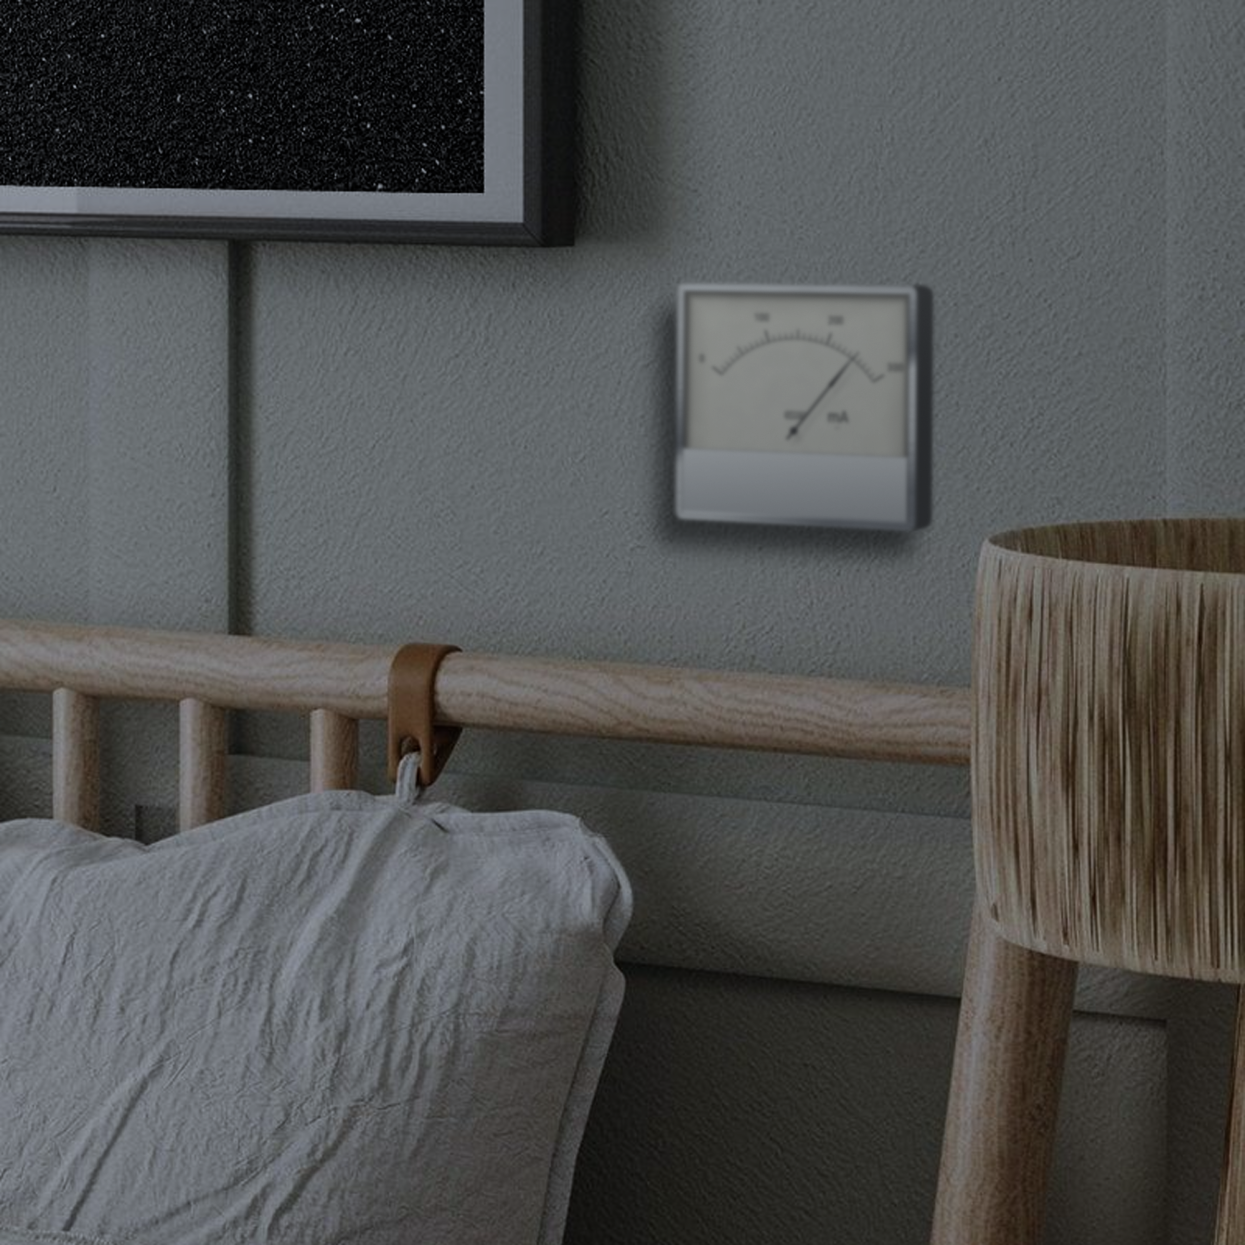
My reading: 250 mA
